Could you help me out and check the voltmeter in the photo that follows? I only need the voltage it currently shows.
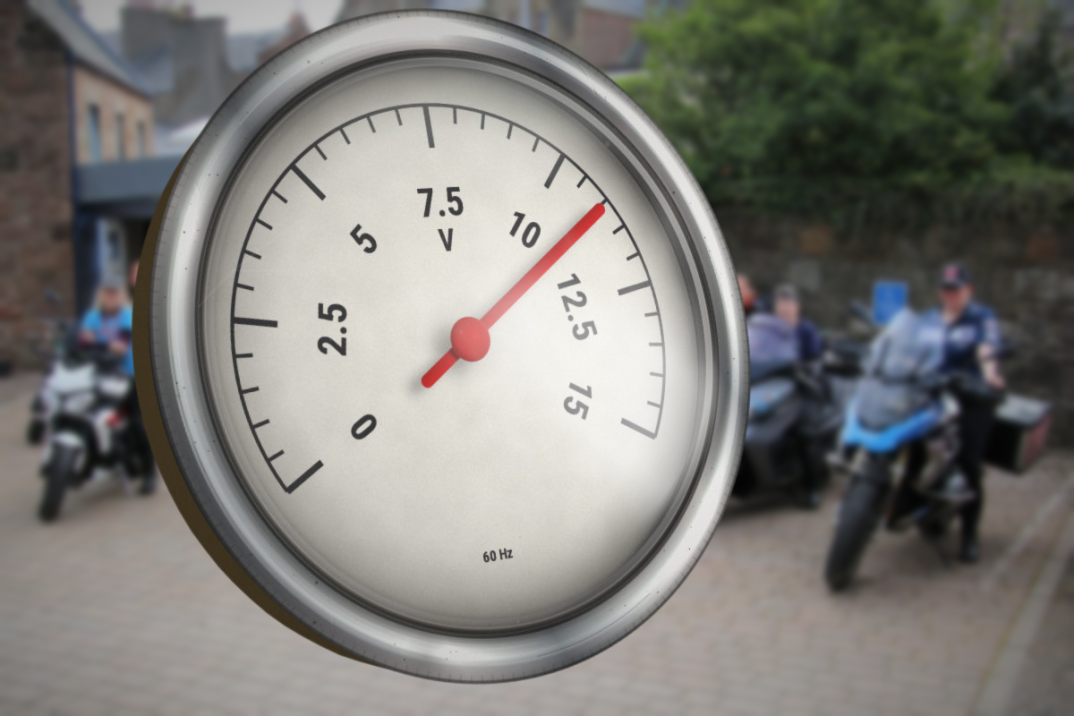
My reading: 11 V
